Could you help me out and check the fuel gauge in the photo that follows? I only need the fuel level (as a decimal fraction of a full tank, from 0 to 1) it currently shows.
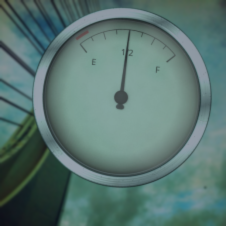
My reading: 0.5
